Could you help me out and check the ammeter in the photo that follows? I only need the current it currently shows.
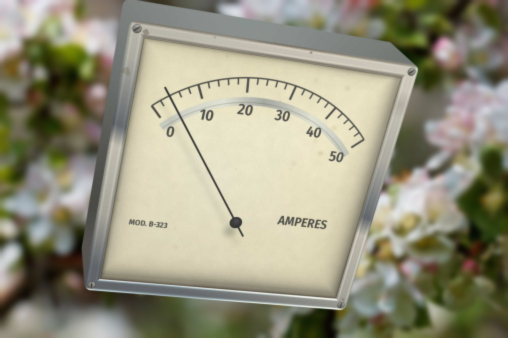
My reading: 4 A
